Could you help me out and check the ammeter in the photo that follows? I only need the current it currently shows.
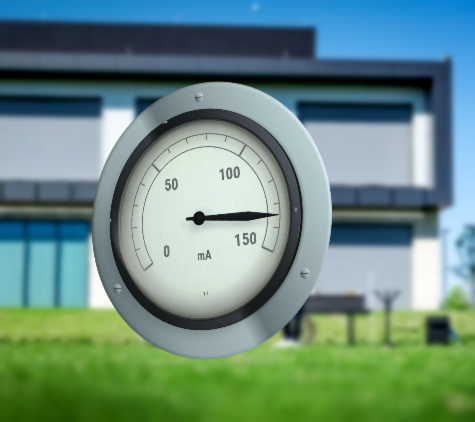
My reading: 135 mA
